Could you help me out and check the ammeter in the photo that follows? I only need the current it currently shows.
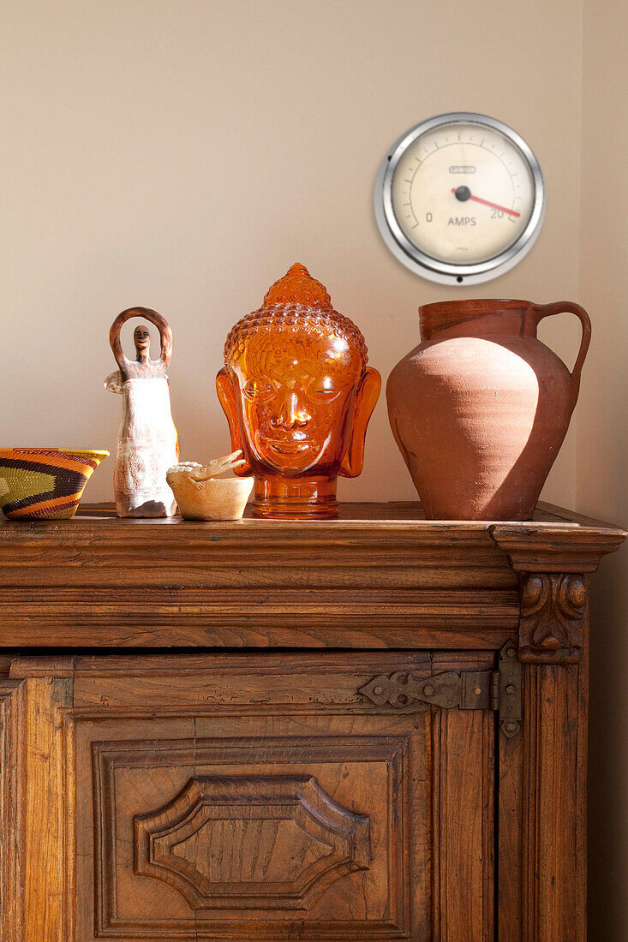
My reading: 19.5 A
